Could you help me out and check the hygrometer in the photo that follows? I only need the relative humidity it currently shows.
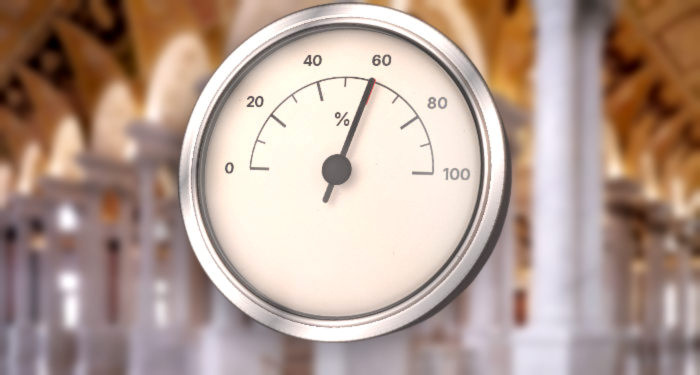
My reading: 60 %
